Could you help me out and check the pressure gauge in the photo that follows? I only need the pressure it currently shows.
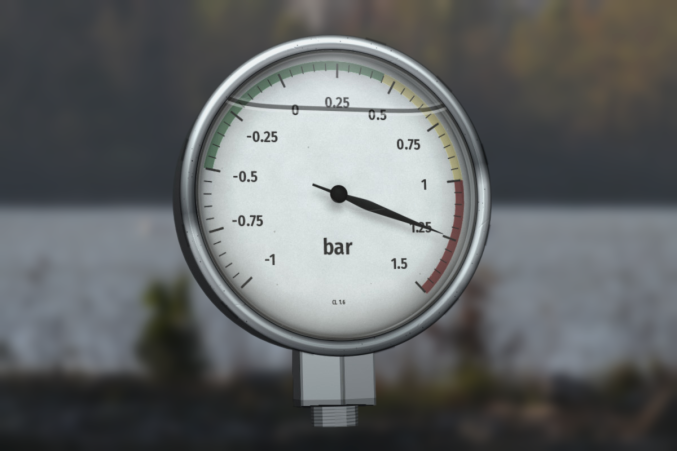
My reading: 1.25 bar
